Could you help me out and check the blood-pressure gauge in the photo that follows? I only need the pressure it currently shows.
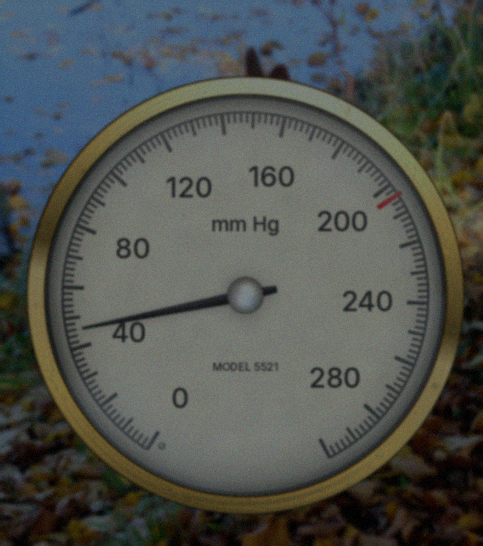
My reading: 46 mmHg
